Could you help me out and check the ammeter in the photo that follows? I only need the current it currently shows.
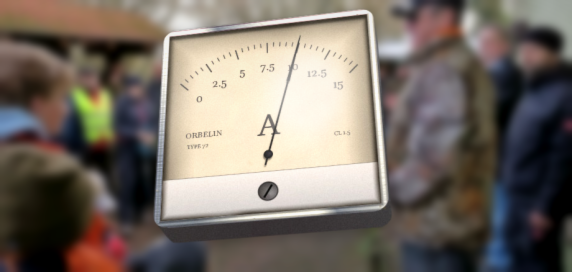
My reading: 10 A
